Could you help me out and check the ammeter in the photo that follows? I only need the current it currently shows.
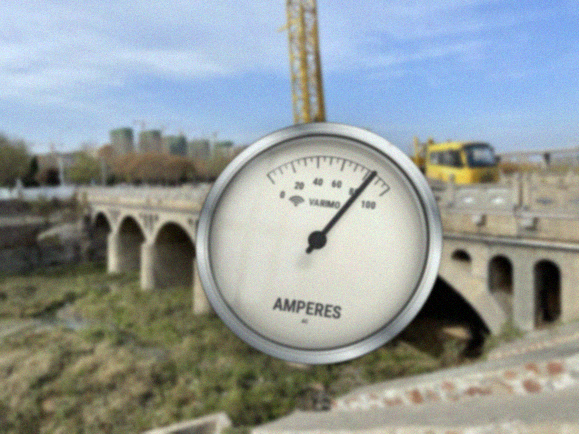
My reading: 85 A
